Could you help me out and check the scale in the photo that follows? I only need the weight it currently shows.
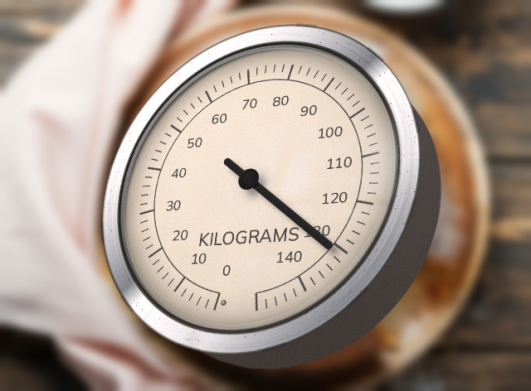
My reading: 131 kg
